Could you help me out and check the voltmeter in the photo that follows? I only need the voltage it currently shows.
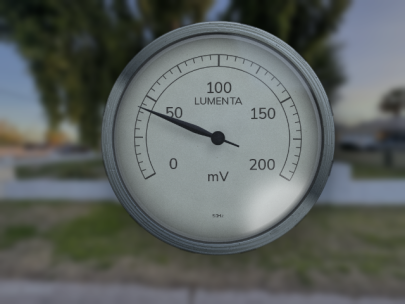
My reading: 42.5 mV
